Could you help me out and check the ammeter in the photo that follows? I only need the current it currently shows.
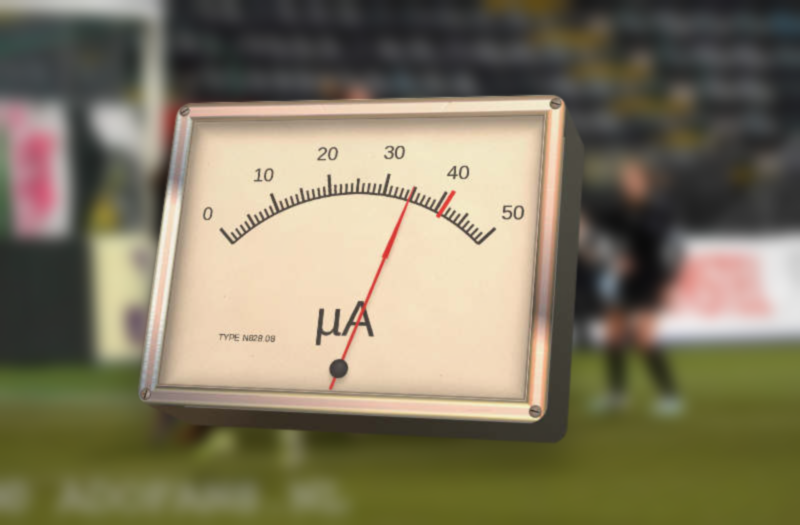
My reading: 35 µA
